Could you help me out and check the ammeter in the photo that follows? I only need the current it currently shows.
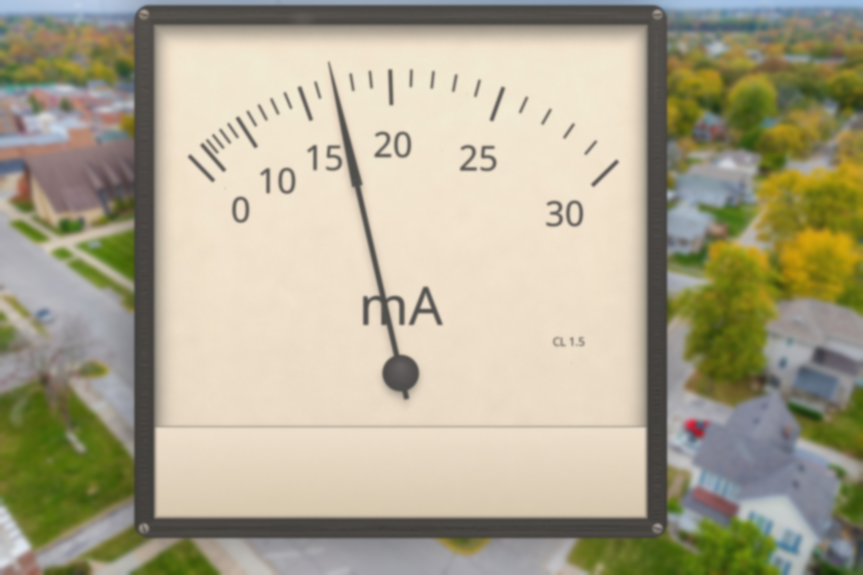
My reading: 17 mA
